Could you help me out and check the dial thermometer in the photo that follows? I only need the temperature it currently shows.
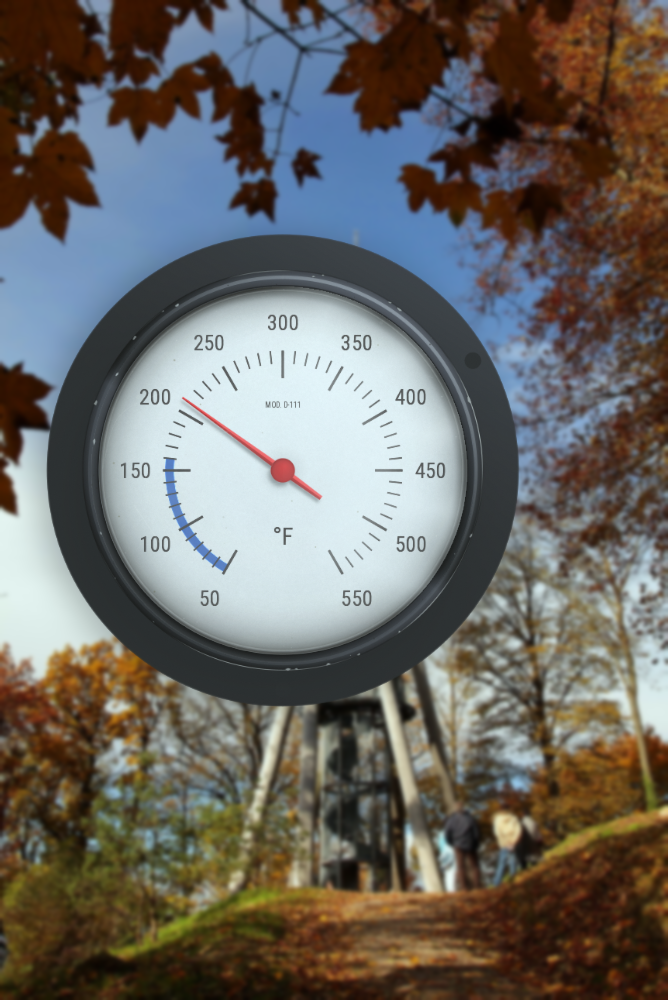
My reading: 210 °F
